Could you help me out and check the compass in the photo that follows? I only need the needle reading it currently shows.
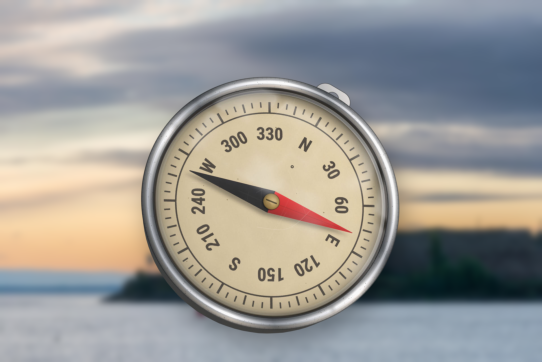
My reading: 80 °
